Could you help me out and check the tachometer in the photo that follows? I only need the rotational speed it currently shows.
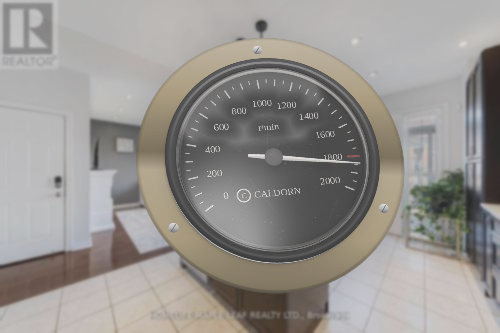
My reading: 1850 rpm
